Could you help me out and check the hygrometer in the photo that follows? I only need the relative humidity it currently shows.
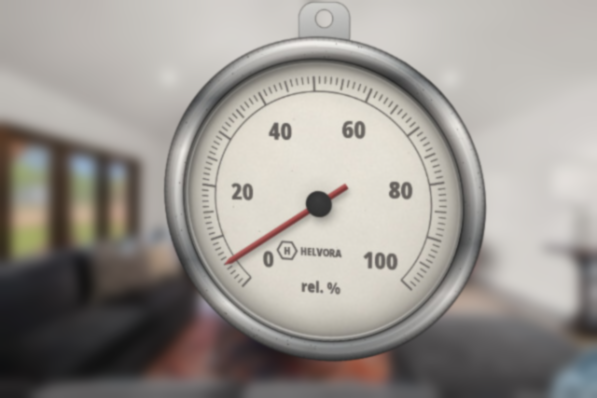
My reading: 5 %
